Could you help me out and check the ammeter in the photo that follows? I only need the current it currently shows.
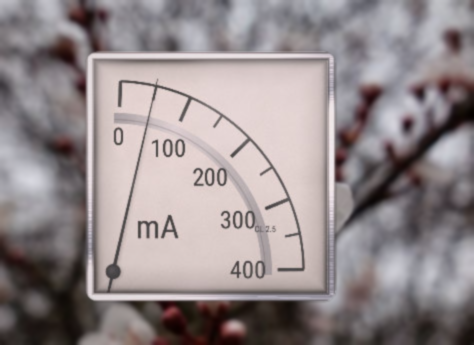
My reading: 50 mA
